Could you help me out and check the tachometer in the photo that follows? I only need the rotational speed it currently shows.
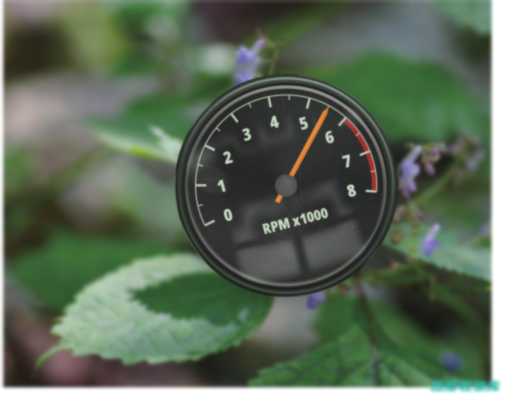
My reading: 5500 rpm
